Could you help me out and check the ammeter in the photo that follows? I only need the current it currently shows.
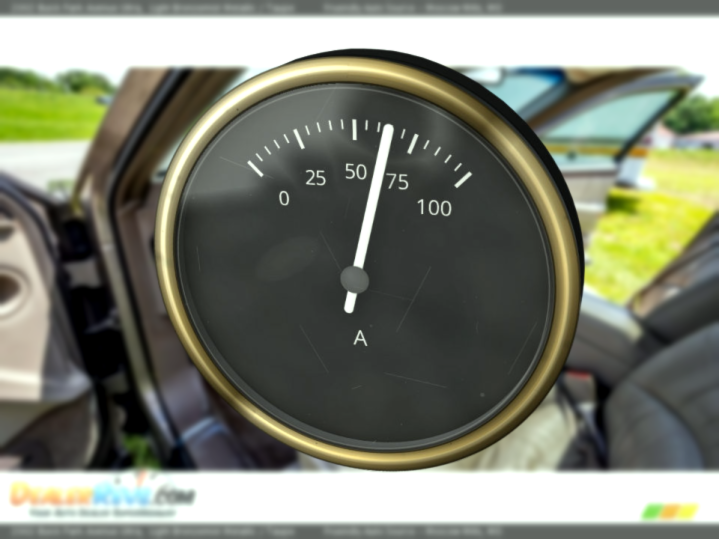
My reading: 65 A
